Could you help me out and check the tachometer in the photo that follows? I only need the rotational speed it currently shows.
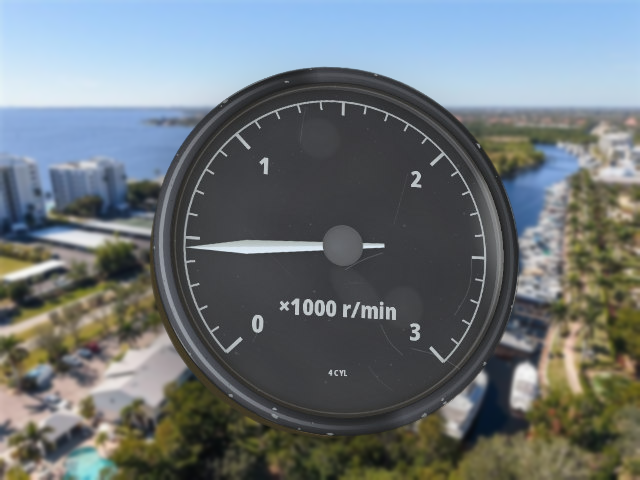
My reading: 450 rpm
